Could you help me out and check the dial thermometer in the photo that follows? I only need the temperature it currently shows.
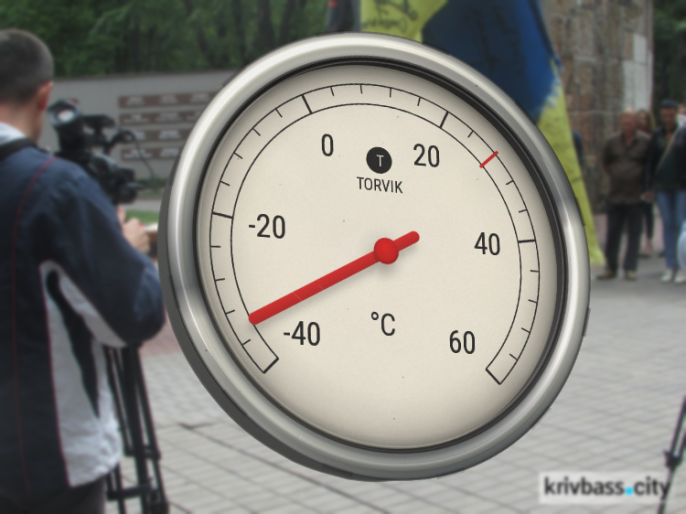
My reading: -34 °C
